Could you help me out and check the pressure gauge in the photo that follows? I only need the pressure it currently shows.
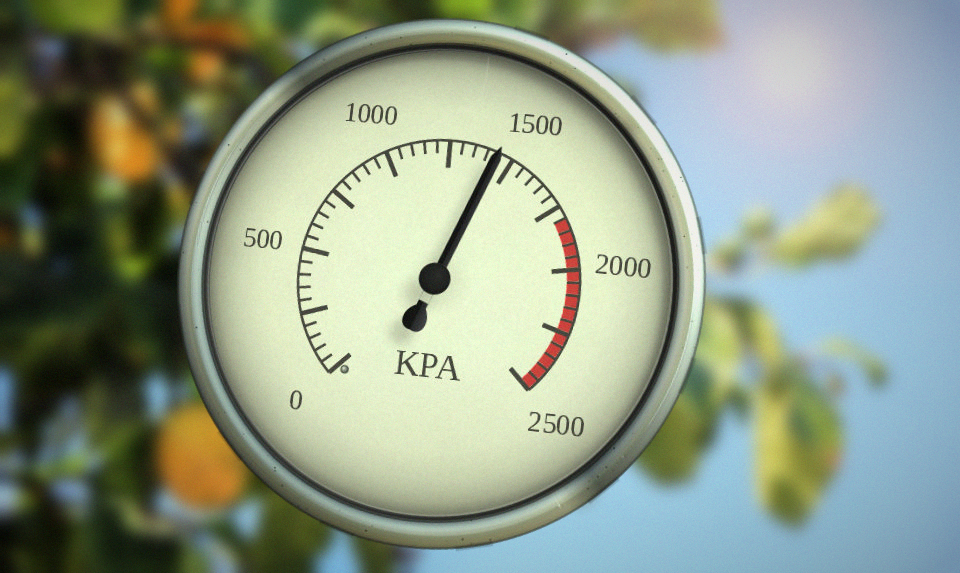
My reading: 1450 kPa
